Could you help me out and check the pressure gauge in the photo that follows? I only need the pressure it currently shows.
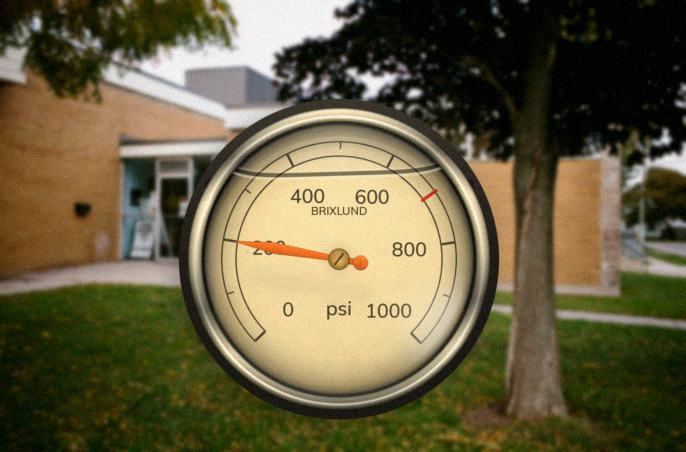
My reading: 200 psi
